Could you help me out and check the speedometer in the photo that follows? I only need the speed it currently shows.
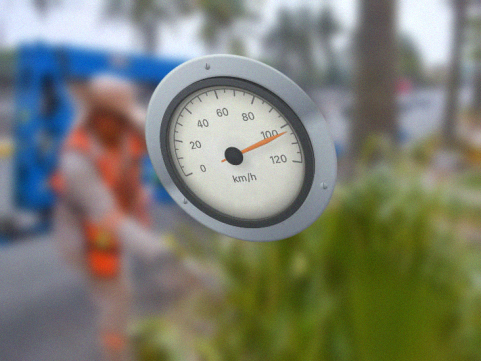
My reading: 102.5 km/h
